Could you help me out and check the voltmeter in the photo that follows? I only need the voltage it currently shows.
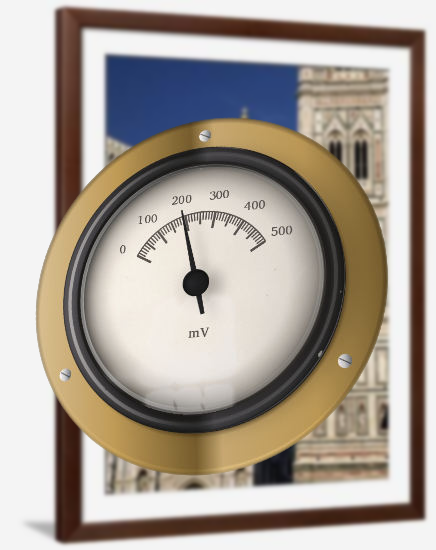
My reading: 200 mV
